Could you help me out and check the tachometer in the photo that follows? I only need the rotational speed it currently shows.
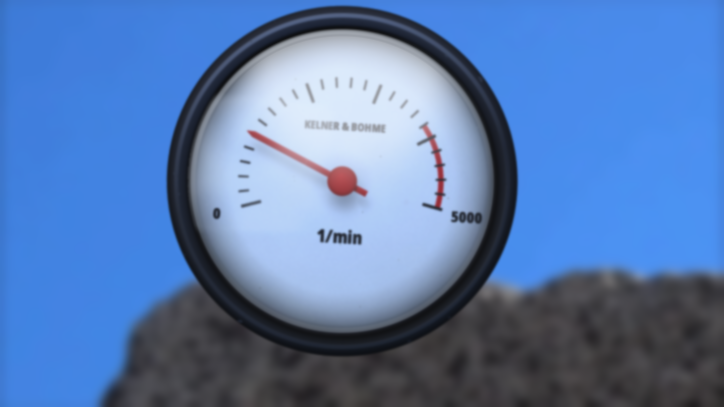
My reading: 1000 rpm
